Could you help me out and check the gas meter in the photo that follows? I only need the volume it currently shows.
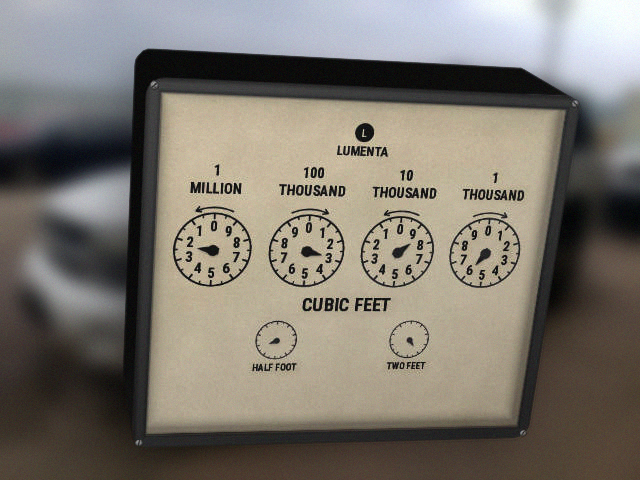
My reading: 228600 ft³
